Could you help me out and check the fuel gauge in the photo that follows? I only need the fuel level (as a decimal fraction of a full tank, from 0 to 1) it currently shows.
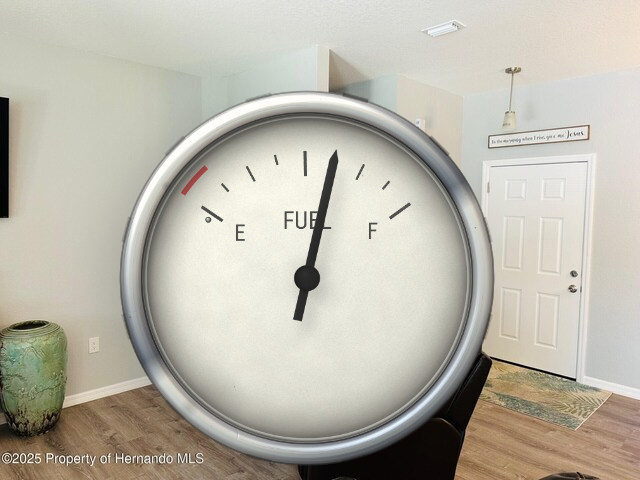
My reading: 0.625
